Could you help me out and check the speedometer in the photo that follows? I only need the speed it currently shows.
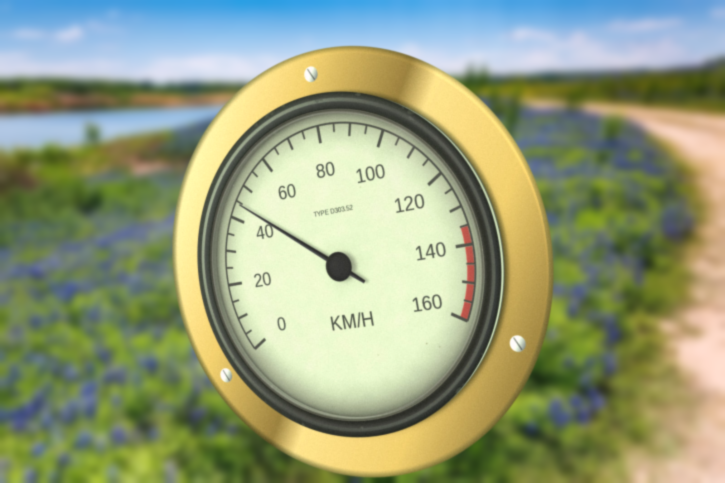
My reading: 45 km/h
